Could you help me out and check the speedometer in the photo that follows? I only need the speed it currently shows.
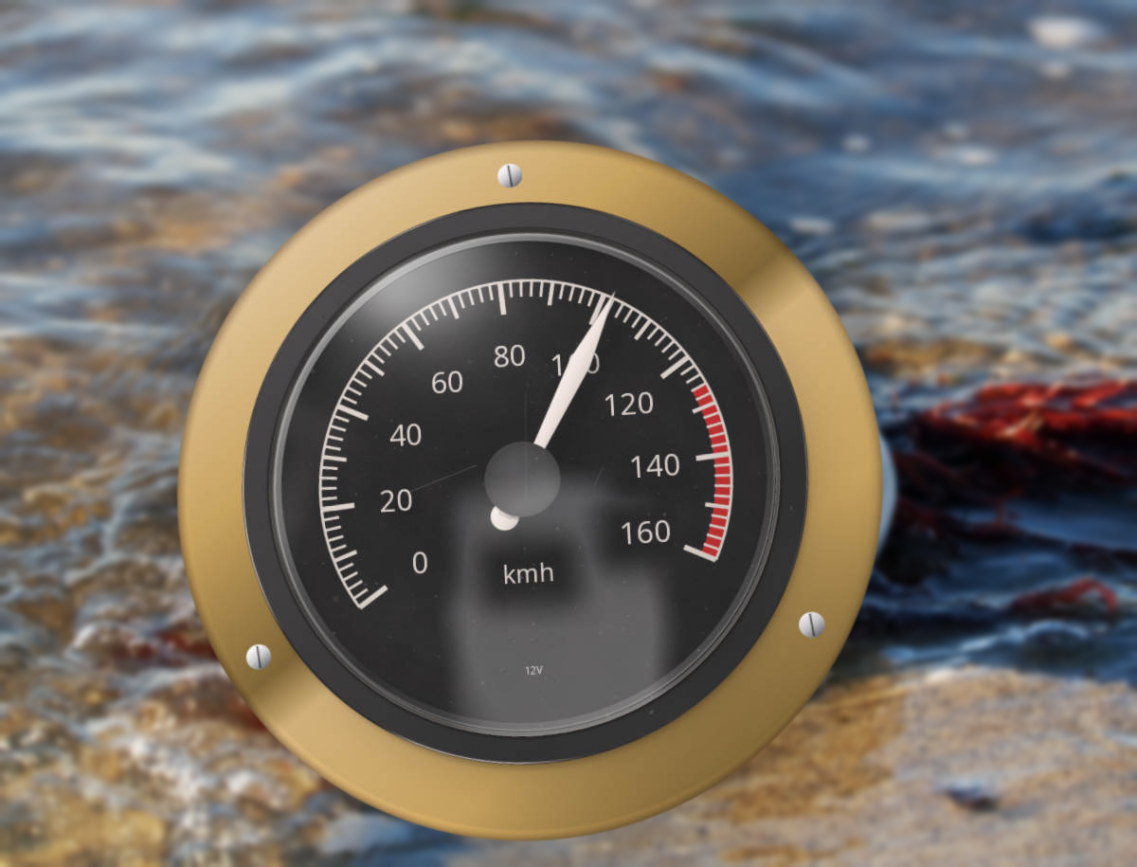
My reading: 102 km/h
